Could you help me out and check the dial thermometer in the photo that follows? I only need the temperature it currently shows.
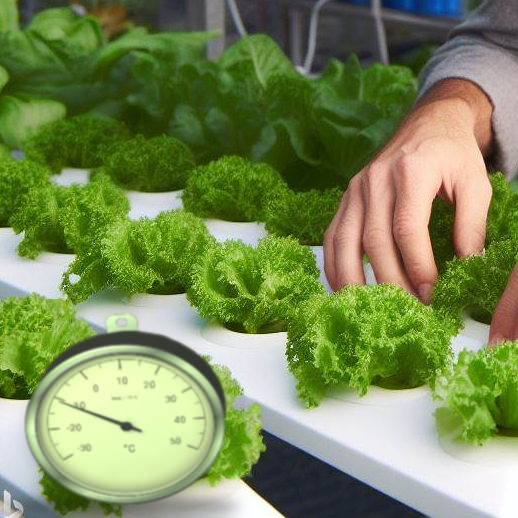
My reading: -10 °C
